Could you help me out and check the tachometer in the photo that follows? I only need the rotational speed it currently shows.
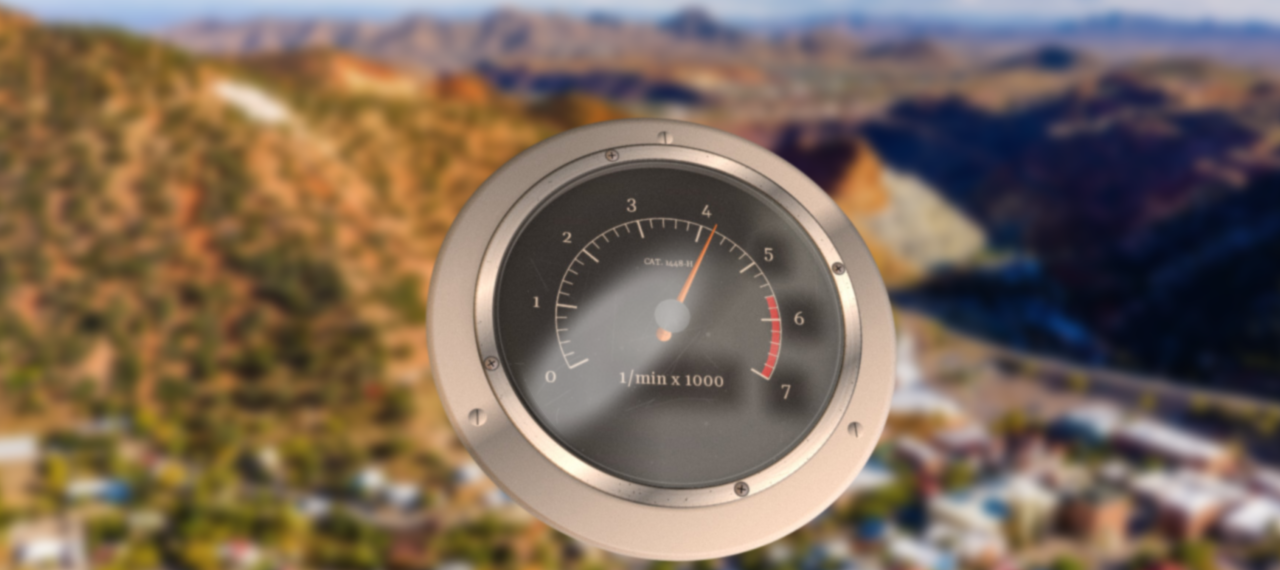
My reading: 4200 rpm
